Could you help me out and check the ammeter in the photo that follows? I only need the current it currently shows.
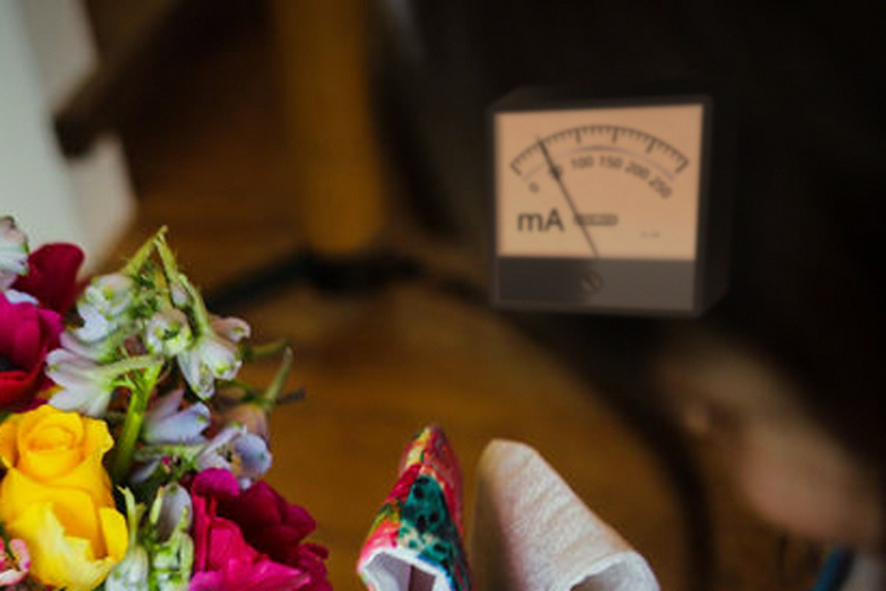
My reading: 50 mA
